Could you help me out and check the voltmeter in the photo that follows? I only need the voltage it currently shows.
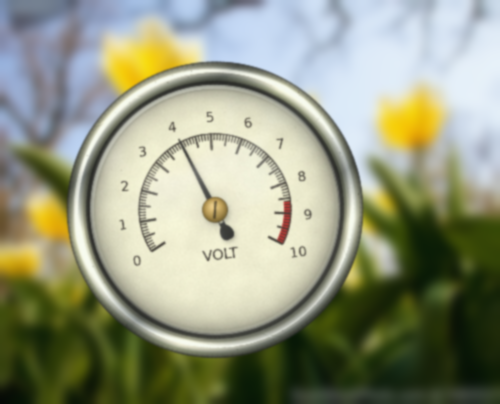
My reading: 4 V
